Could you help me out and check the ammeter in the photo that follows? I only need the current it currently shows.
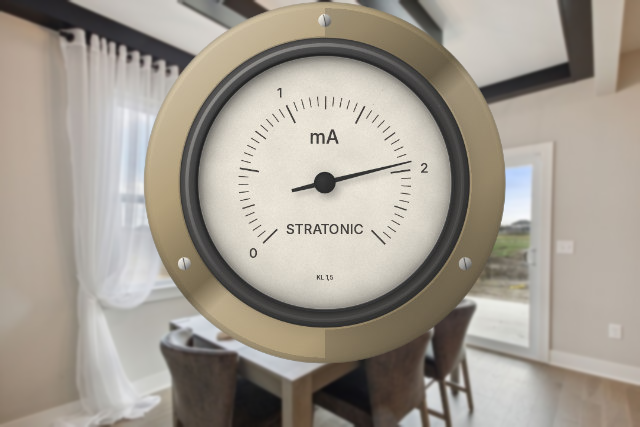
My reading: 1.95 mA
